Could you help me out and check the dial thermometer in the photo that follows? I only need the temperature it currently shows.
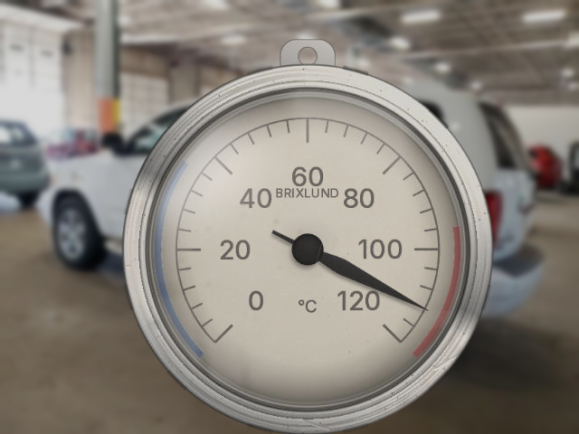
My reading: 112 °C
